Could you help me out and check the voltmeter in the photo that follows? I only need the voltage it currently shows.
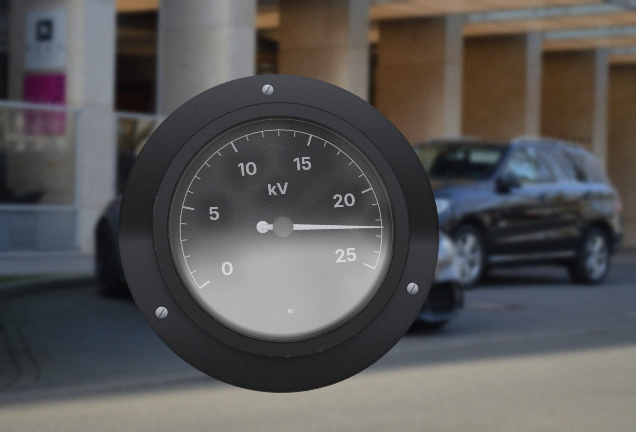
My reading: 22.5 kV
